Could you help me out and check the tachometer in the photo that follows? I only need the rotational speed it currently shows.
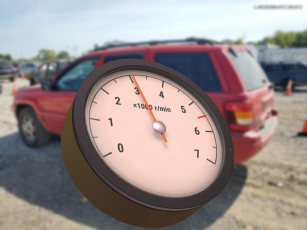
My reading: 3000 rpm
